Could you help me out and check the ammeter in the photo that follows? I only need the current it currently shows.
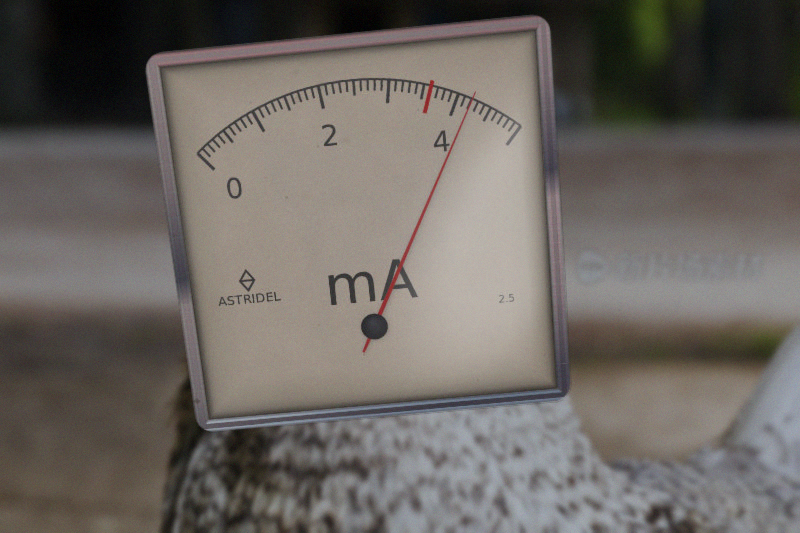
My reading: 4.2 mA
